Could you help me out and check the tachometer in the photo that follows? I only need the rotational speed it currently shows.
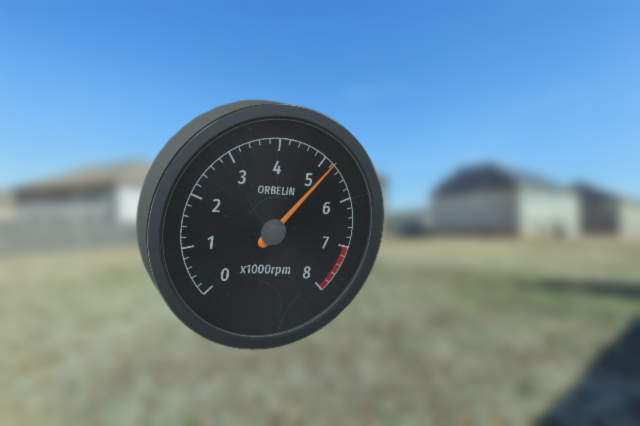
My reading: 5200 rpm
